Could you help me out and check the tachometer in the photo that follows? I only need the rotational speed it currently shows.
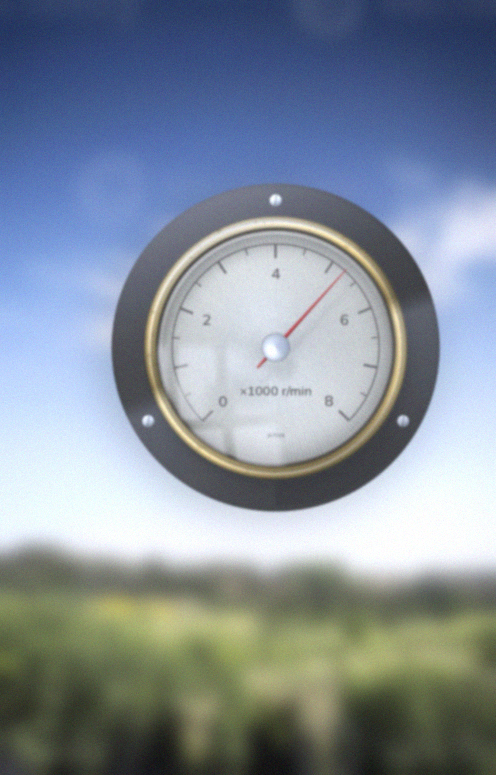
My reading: 5250 rpm
